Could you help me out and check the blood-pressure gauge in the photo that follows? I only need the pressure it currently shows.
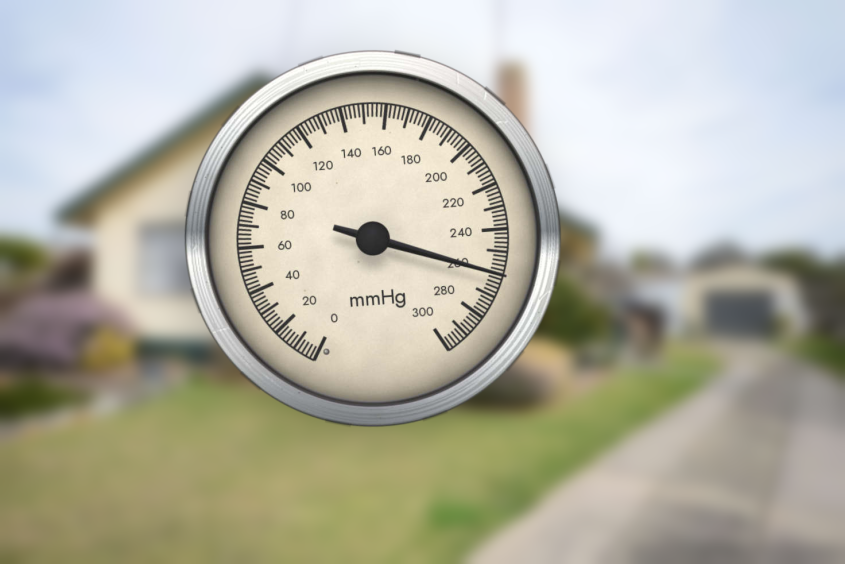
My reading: 260 mmHg
